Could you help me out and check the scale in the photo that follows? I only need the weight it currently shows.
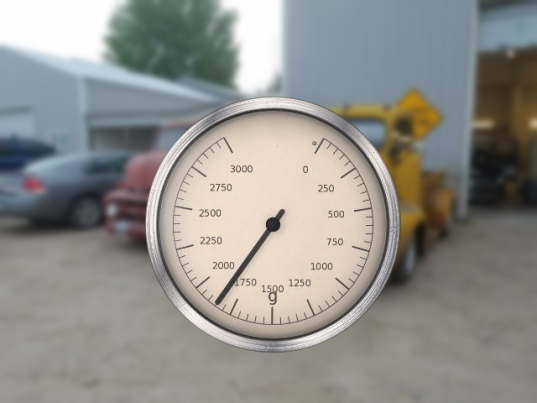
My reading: 1850 g
